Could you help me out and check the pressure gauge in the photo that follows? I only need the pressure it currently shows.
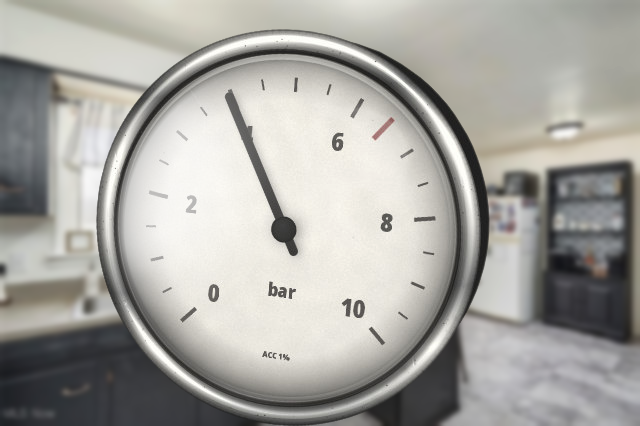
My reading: 4 bar
